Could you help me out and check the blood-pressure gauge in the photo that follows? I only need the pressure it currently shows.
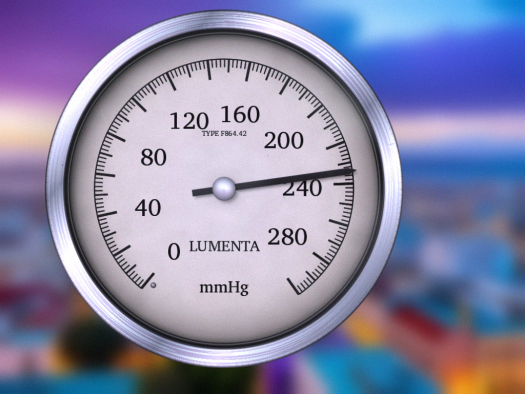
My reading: 234 mmHg
